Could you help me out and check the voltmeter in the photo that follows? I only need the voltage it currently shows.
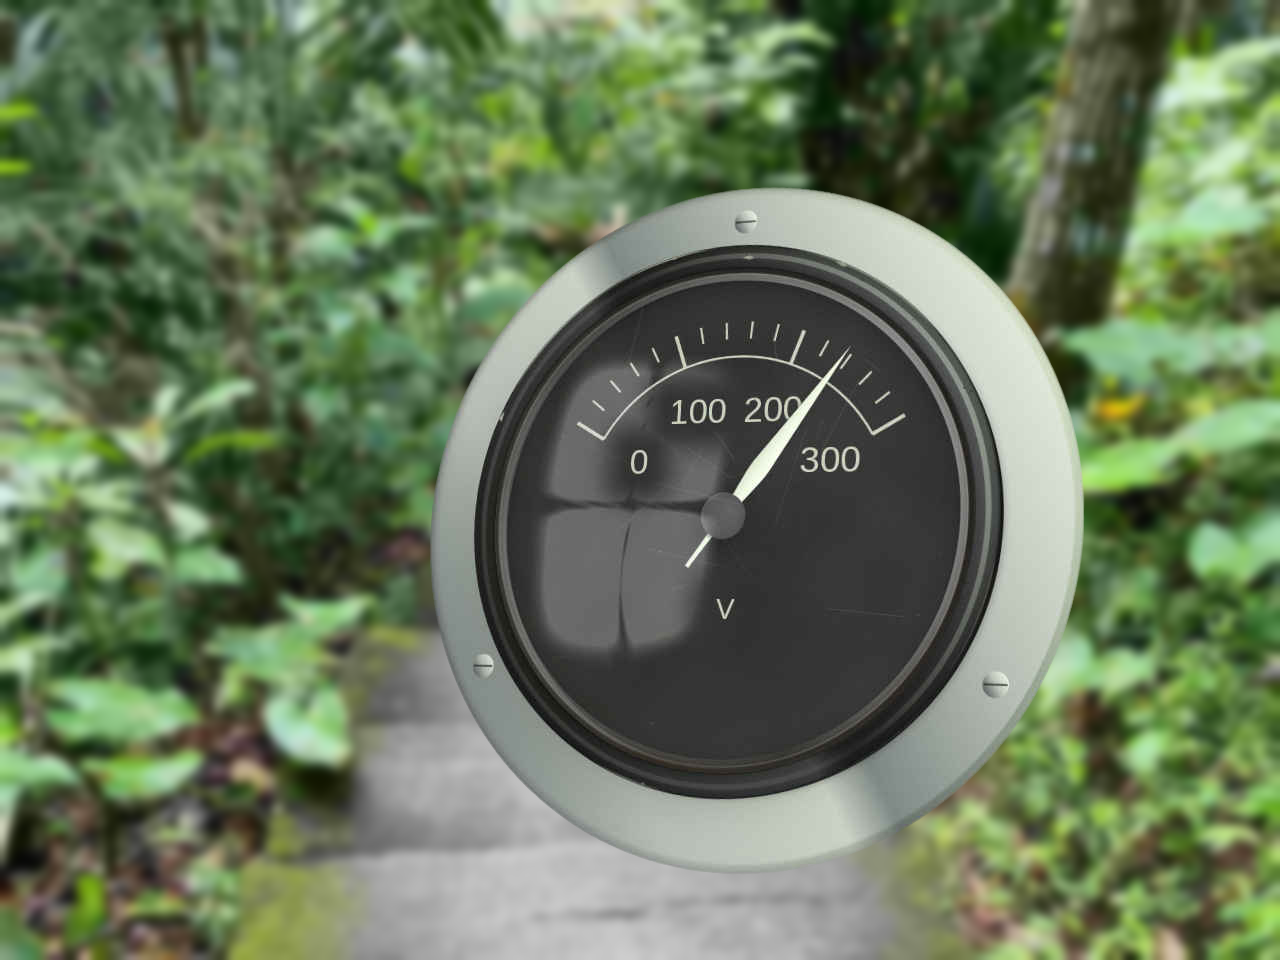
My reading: 240 V
